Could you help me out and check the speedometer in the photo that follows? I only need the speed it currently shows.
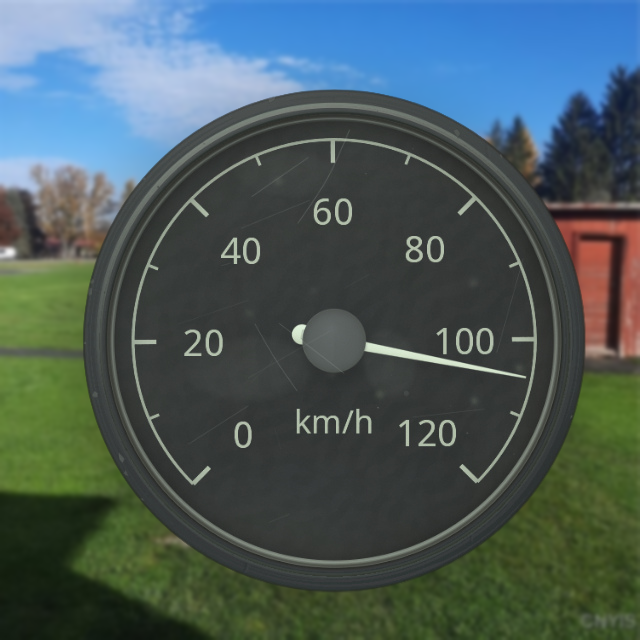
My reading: 105 km/h
